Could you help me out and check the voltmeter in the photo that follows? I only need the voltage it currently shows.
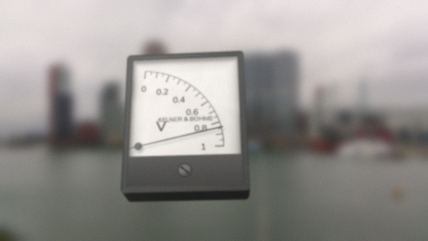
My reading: 0.85 V
